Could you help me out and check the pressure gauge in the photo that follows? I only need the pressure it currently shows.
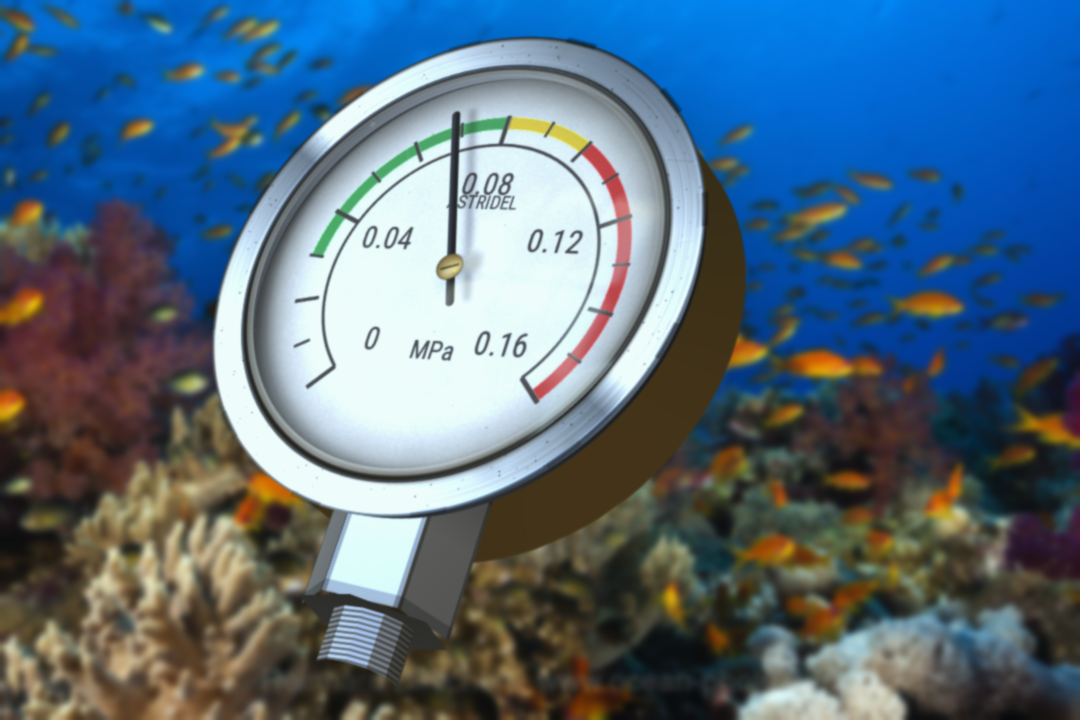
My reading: 0.07 MPa
